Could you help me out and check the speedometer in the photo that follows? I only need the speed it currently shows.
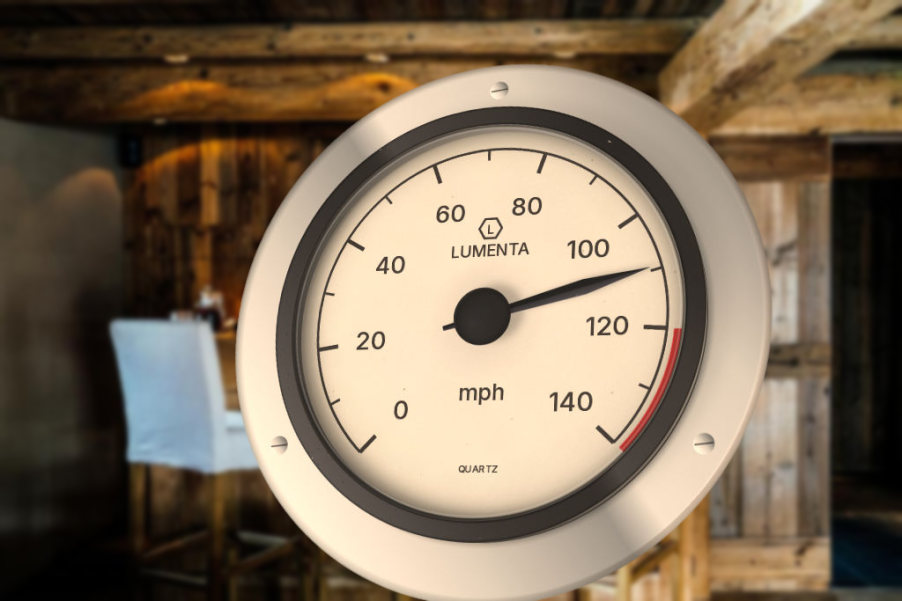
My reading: 110 mph
